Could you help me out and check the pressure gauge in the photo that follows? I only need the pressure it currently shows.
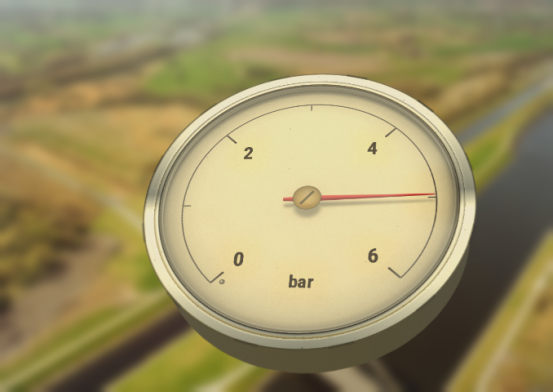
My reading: 5 bar
